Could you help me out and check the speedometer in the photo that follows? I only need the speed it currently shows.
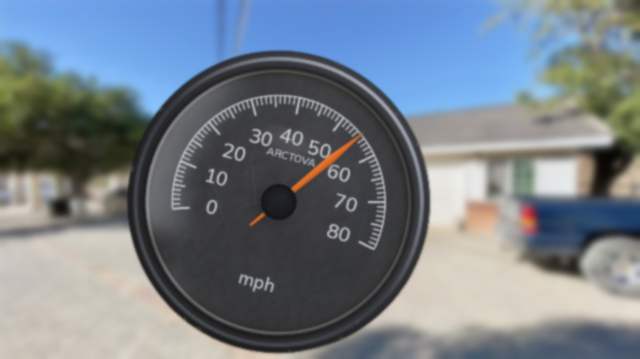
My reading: 55 mph
